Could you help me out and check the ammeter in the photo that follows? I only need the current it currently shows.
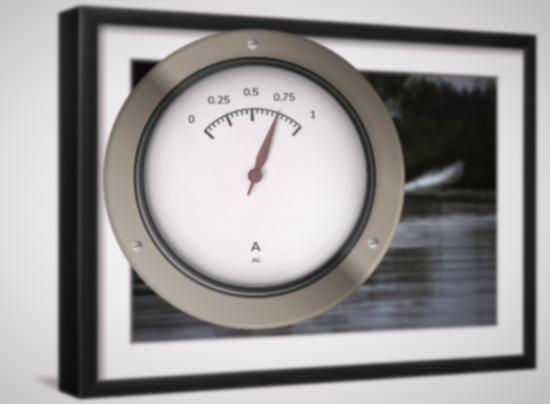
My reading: 0.75 A
